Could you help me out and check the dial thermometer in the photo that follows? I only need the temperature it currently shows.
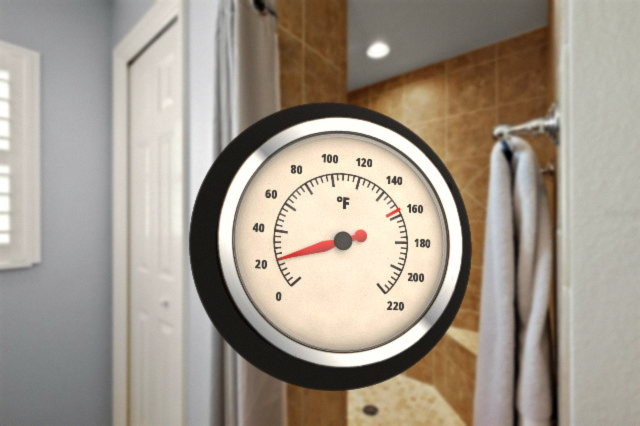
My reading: 20 °F
